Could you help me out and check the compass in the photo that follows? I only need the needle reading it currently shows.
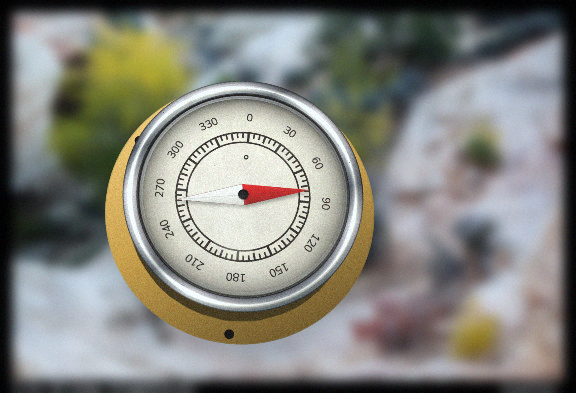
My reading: 80 °
